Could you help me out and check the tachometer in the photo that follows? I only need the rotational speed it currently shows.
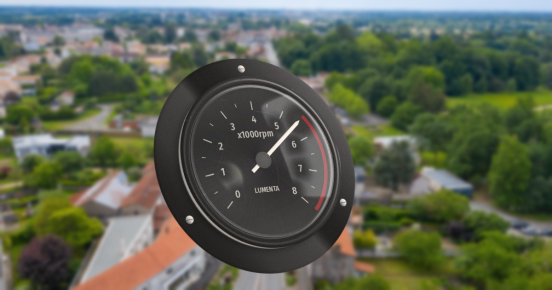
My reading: 5500 rpm
